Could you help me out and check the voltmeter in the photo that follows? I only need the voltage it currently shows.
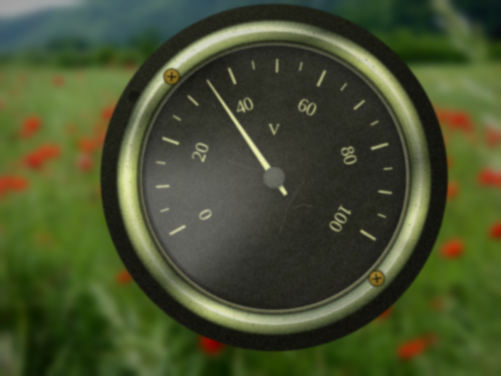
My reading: 35 V
